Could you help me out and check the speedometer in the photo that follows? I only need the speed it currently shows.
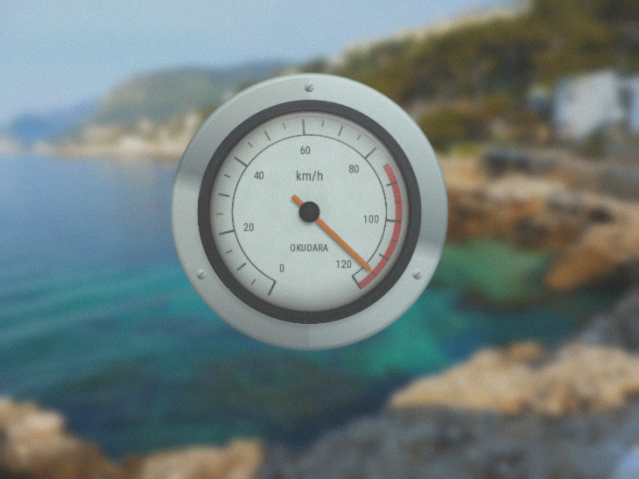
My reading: 115 km/h
